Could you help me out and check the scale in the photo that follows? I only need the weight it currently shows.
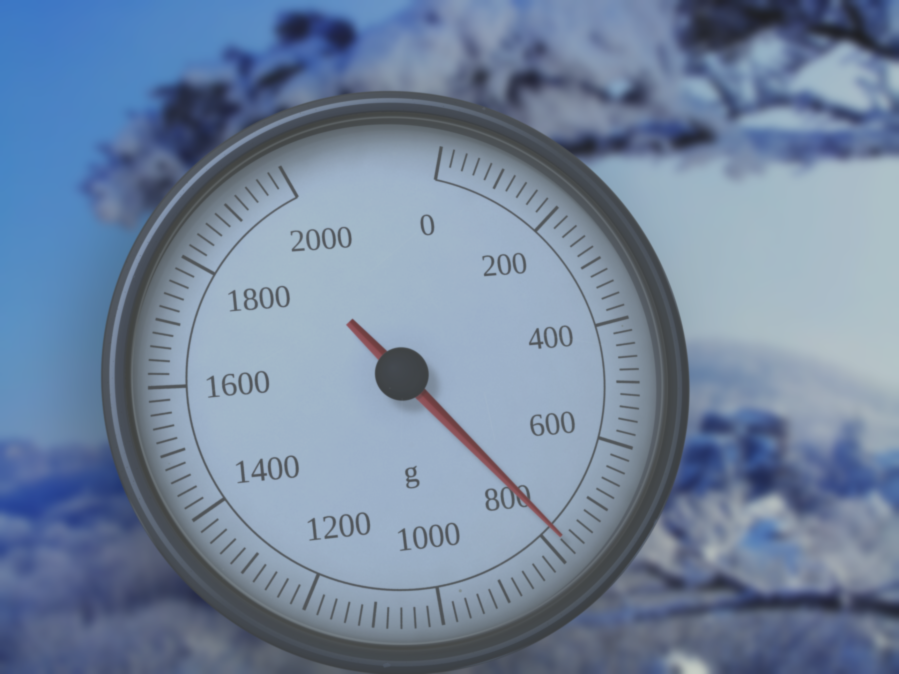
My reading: 780 g
